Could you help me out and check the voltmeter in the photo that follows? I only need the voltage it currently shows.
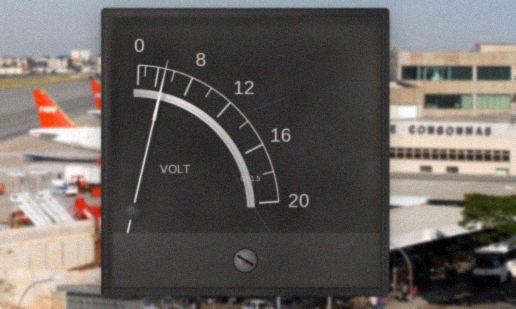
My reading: 5 V
